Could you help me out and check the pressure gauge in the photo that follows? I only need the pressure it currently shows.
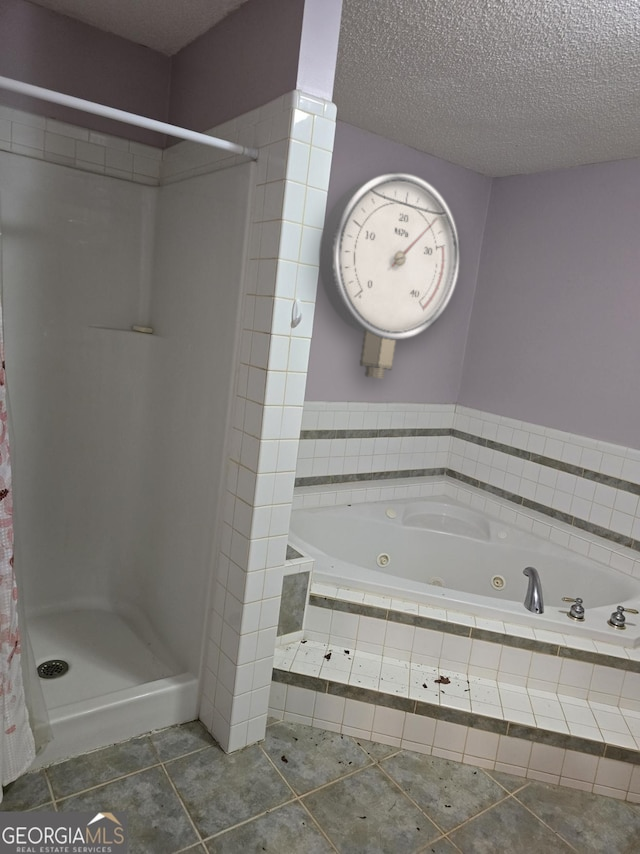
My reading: 26 MPa
